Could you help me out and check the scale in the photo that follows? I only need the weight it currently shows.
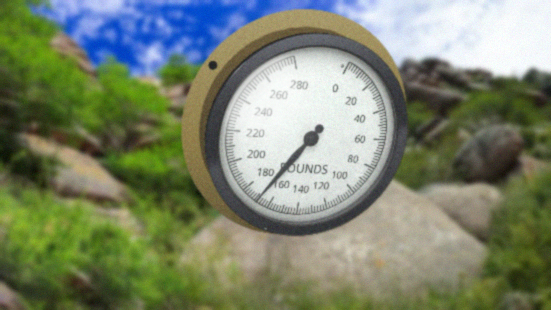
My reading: 170 lb
